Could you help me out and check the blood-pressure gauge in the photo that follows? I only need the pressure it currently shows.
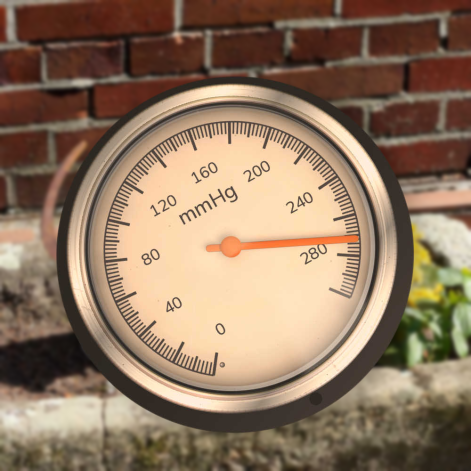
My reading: 272 mmHg
